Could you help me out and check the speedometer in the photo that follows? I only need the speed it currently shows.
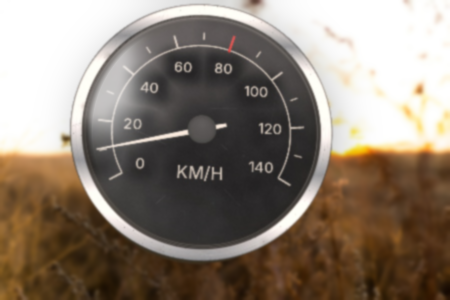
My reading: 10 km/h
